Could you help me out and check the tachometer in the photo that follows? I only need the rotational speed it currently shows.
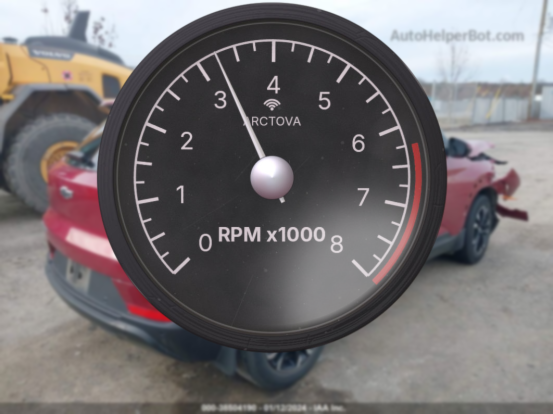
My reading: 3250 rpm
